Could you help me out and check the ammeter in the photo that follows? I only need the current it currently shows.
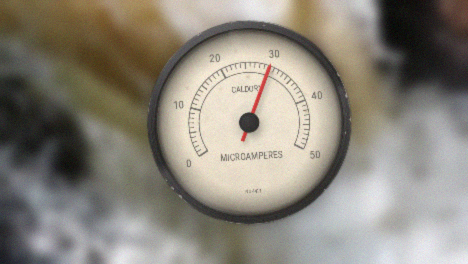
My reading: 30 µA
